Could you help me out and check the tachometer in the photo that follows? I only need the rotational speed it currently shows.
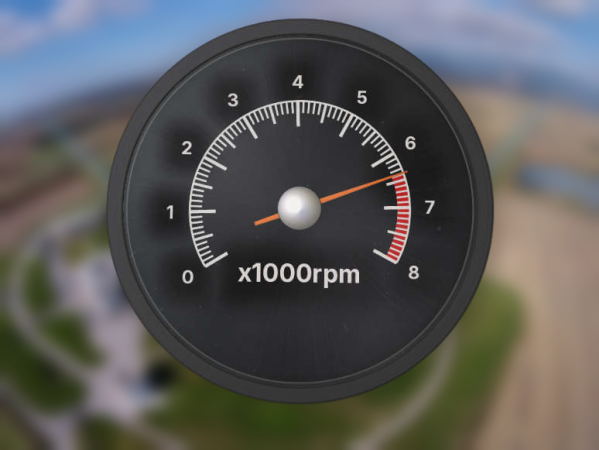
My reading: 6400 rpm
